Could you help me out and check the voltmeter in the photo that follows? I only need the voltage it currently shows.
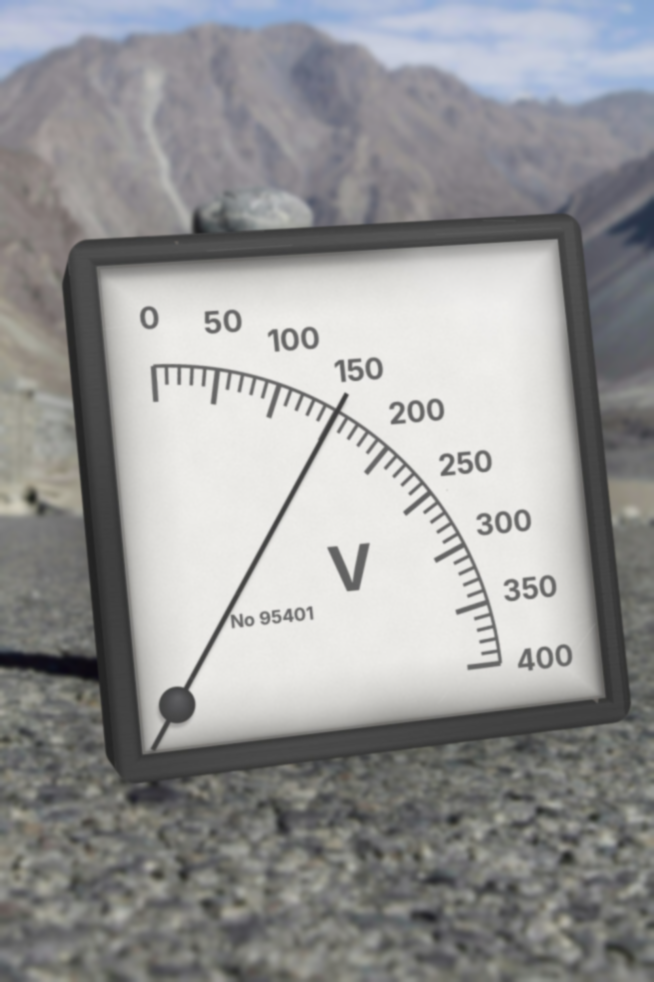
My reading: 150 V
